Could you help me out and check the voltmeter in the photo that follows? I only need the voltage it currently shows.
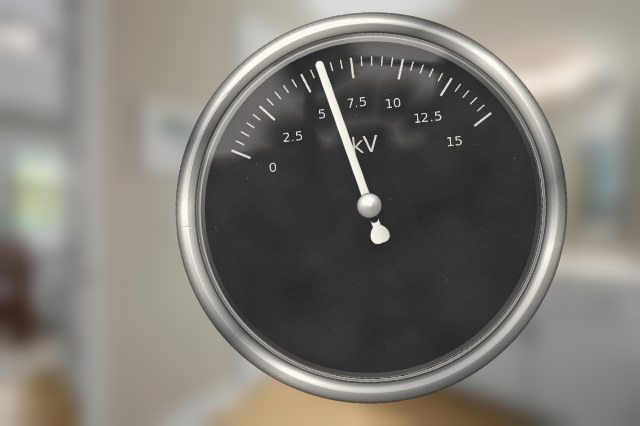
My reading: 6 kV
